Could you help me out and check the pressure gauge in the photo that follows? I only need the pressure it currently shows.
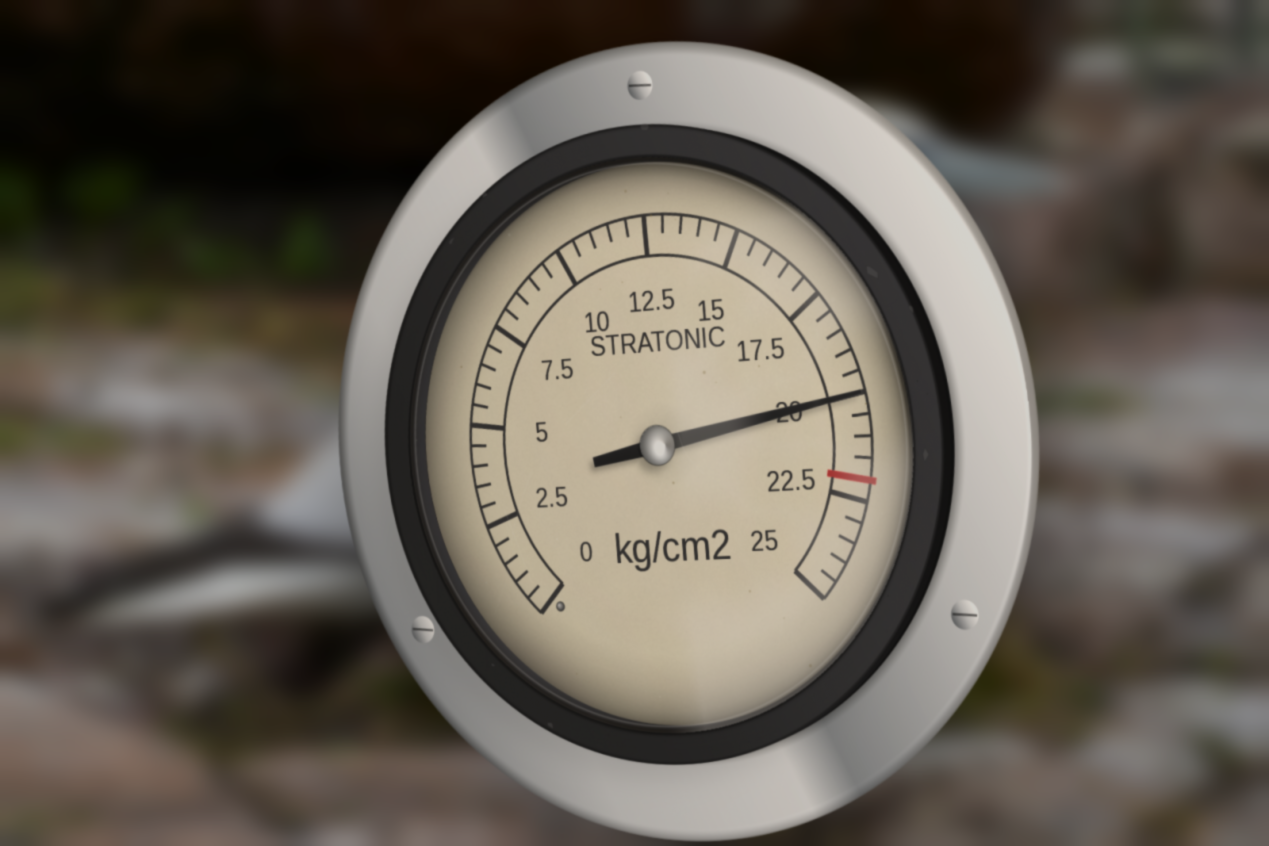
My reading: 20 kg/cm²
